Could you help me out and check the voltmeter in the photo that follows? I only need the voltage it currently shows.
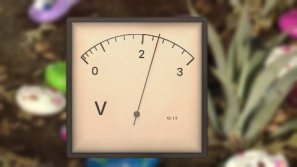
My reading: 2.3 V
